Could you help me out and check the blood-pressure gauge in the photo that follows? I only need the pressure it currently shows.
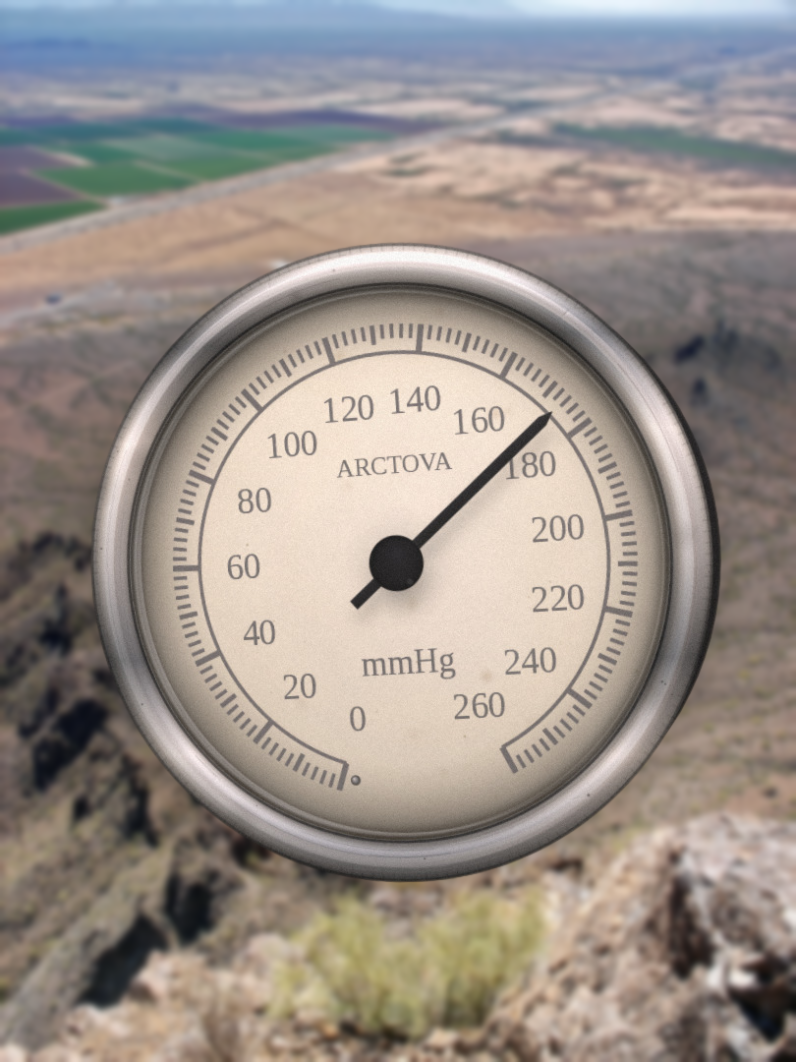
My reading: 174 mmHg
